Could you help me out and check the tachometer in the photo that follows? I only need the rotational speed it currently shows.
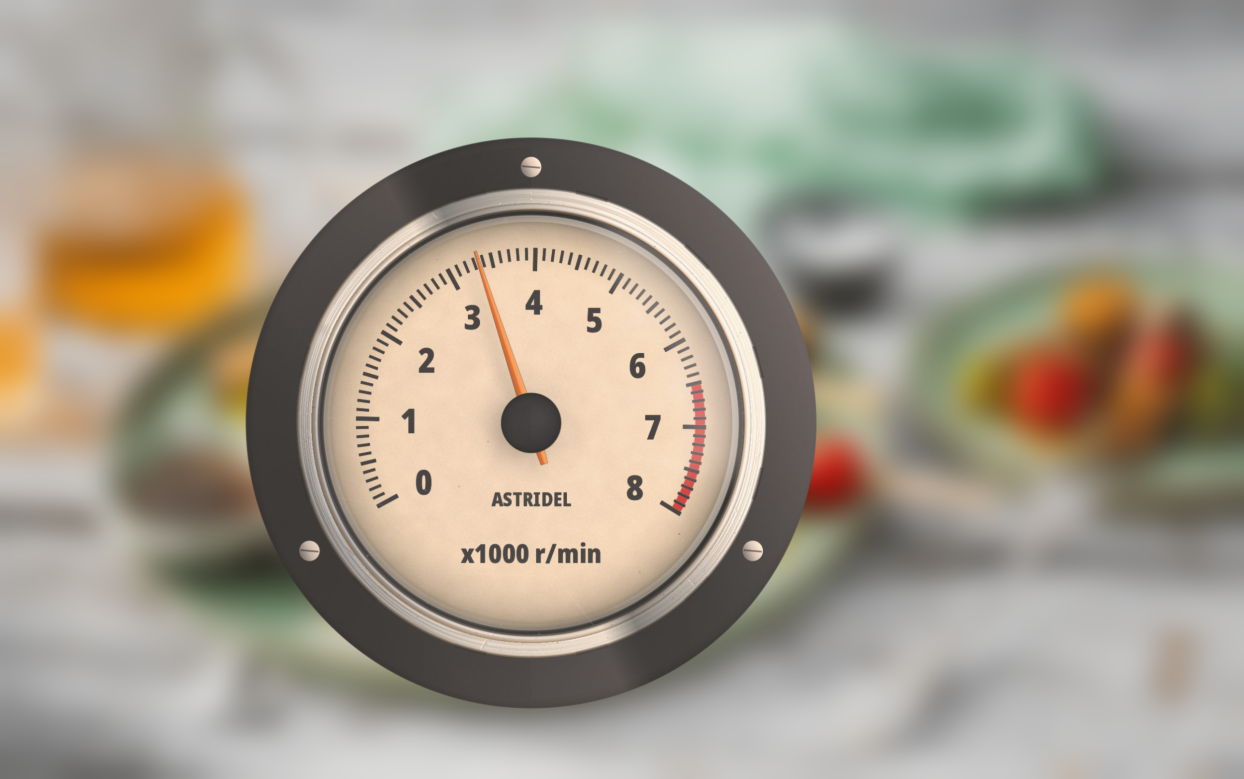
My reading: 3350 rpm
